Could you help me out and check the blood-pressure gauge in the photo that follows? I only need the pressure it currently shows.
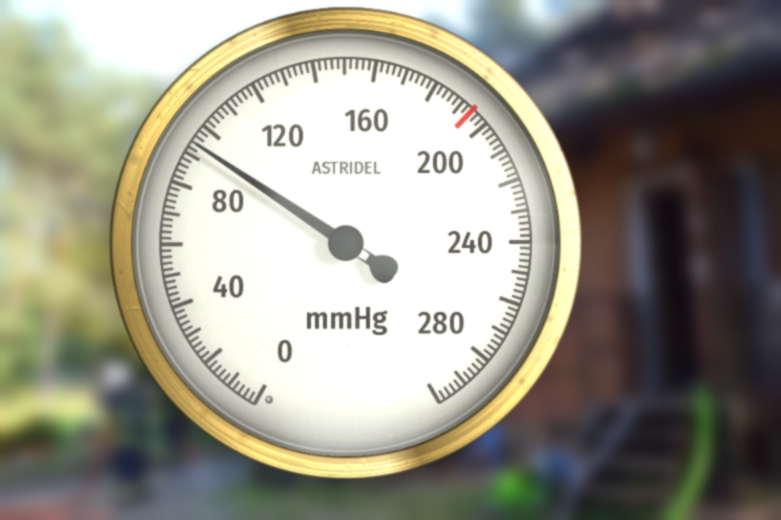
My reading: 94 mmHg
